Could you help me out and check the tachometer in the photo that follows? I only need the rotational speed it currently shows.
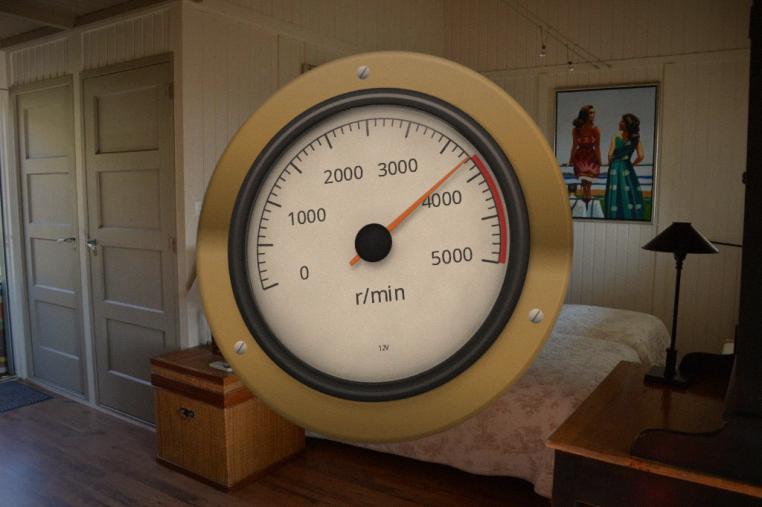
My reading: 3800 rpm
